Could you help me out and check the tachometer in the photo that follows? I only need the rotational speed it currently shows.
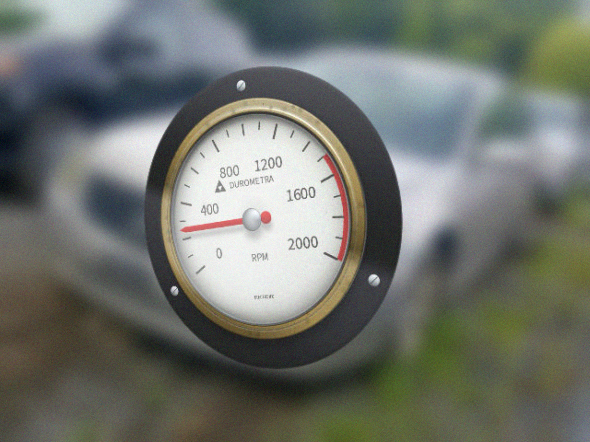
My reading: 250 rpm
